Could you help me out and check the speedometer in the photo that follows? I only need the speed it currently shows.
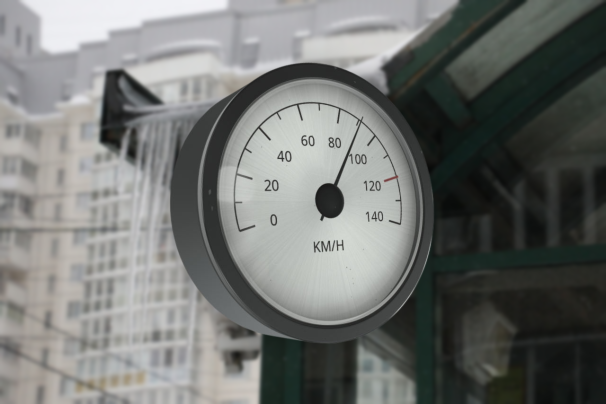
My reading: 90 km/h
